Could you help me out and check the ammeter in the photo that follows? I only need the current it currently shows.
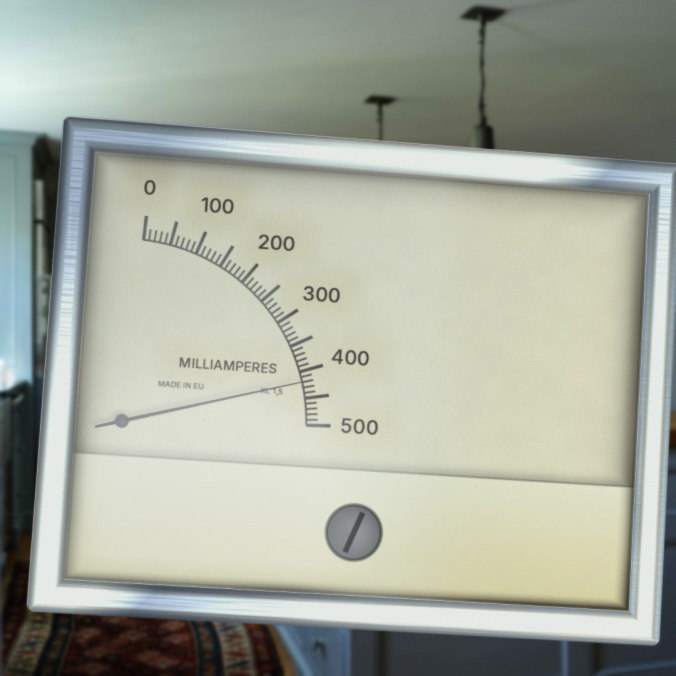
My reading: 420 mA
